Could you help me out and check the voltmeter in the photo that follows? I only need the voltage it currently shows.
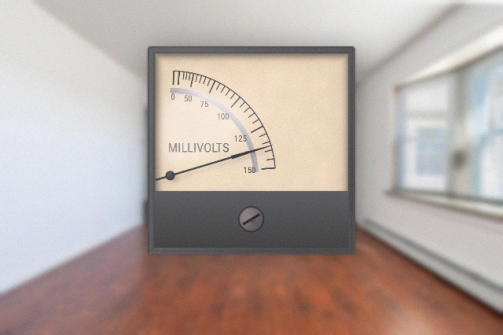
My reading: 137.5 mV
